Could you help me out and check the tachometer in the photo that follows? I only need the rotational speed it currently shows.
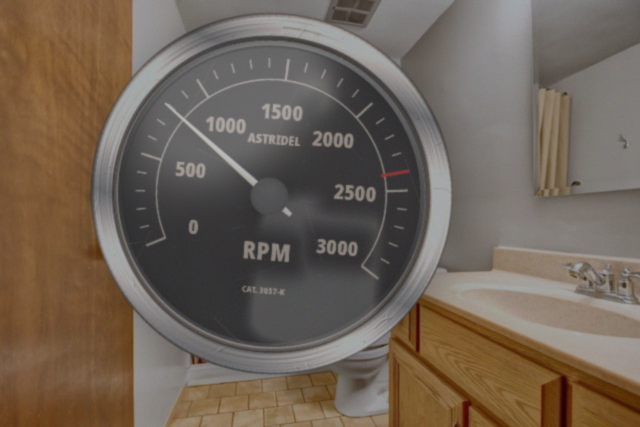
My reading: 800 rpm
